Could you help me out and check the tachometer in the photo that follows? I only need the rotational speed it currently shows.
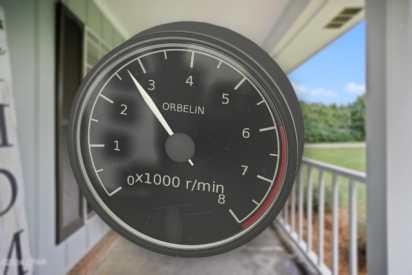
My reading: 2750 rpm
